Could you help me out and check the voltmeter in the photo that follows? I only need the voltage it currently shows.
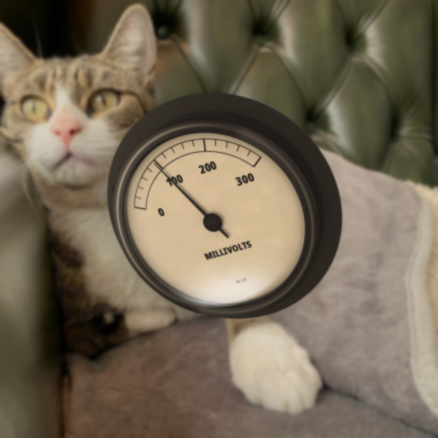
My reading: 100 mV
